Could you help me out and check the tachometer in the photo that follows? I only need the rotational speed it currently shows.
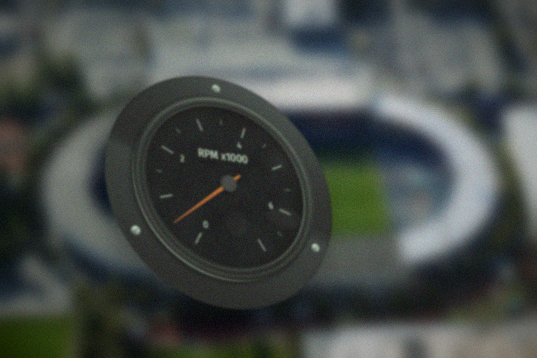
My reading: 500 rpm
